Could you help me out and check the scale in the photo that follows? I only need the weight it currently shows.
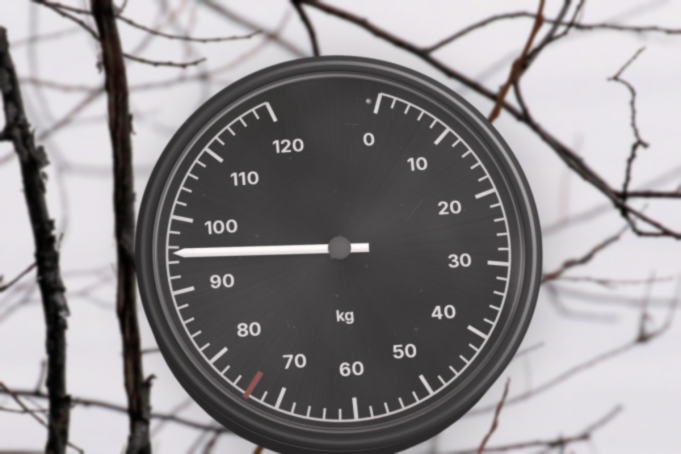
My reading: 95 kg
